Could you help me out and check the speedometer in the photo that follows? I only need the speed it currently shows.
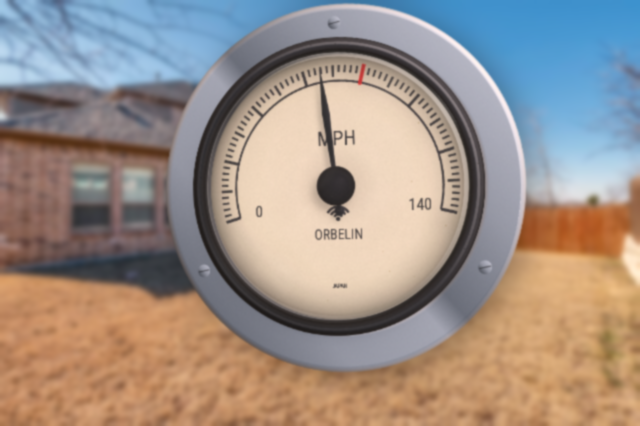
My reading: 66 mph
